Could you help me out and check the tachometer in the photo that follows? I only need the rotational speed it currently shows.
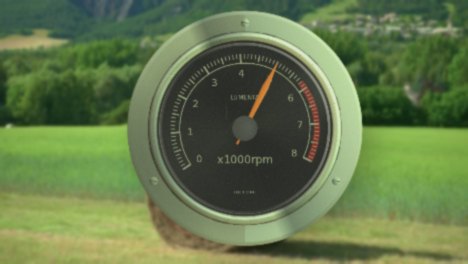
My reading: 5000 rpm
